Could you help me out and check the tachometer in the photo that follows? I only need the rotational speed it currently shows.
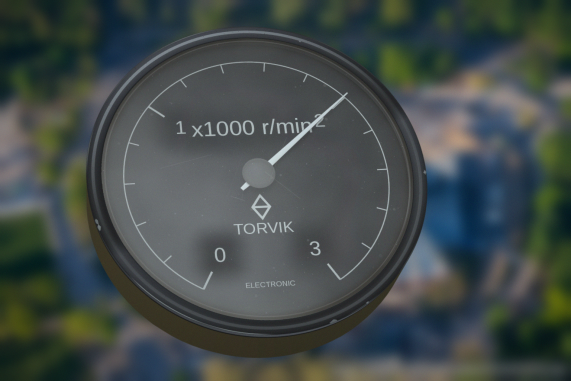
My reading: 2000 rpm
